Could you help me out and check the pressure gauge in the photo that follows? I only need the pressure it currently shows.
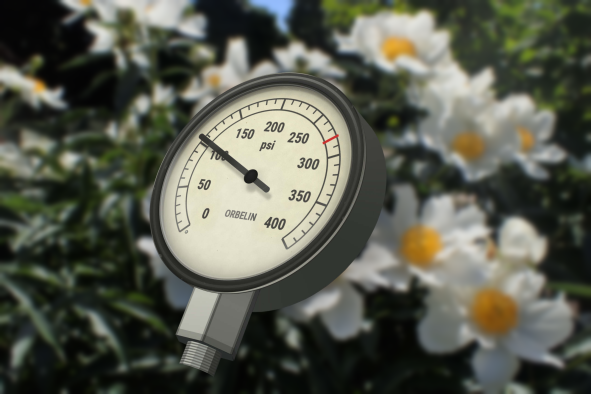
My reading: 105 psi
